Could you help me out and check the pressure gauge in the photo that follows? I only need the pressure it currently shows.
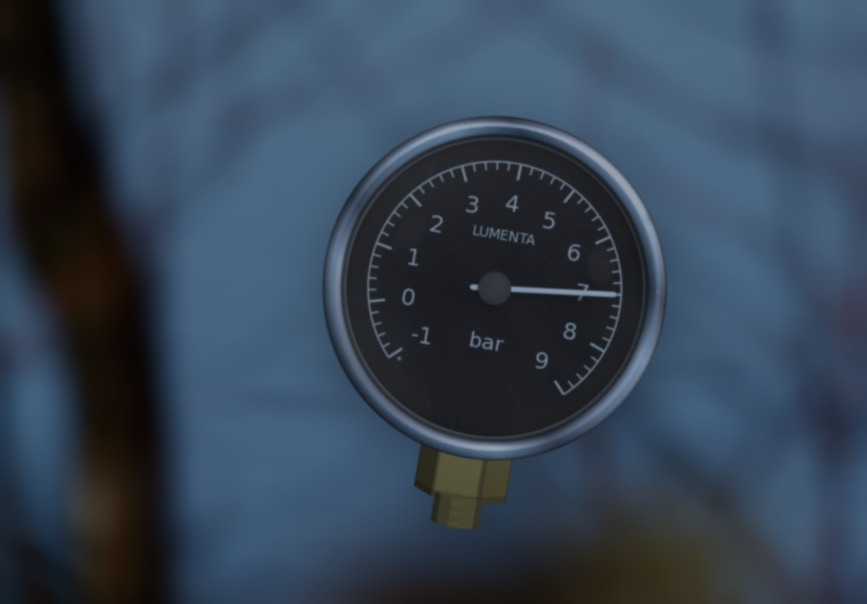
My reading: 7 bar
